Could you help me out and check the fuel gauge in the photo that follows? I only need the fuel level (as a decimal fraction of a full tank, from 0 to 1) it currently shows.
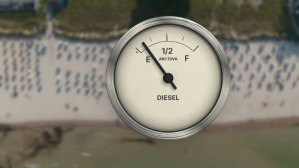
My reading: 0.125
